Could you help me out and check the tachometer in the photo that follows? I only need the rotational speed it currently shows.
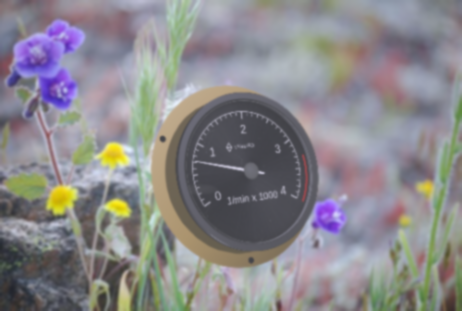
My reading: 700 rpm
